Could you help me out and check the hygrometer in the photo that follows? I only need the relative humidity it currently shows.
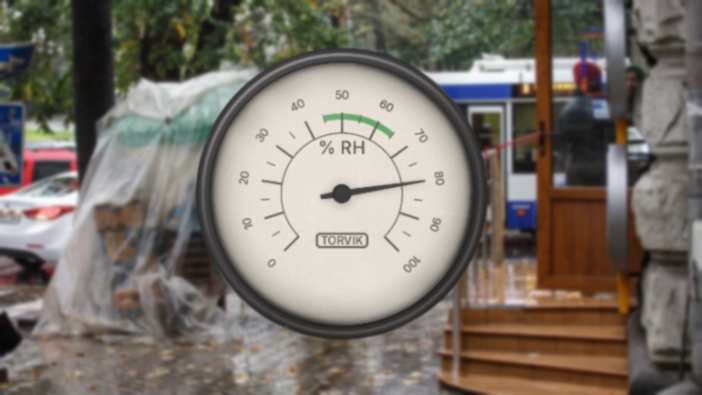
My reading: 80 %
